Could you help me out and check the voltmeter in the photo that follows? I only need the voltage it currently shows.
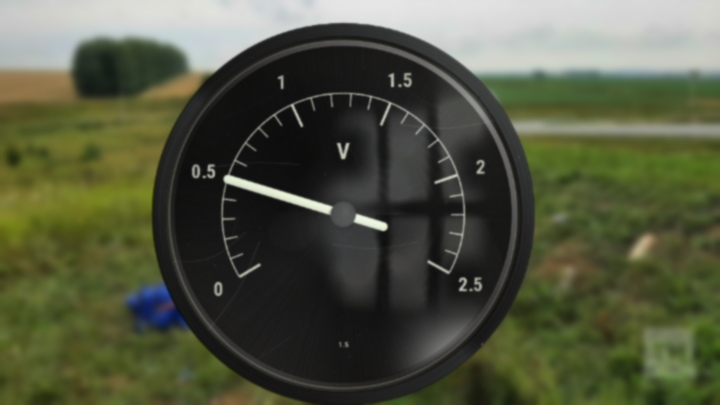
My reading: 0.5 V
